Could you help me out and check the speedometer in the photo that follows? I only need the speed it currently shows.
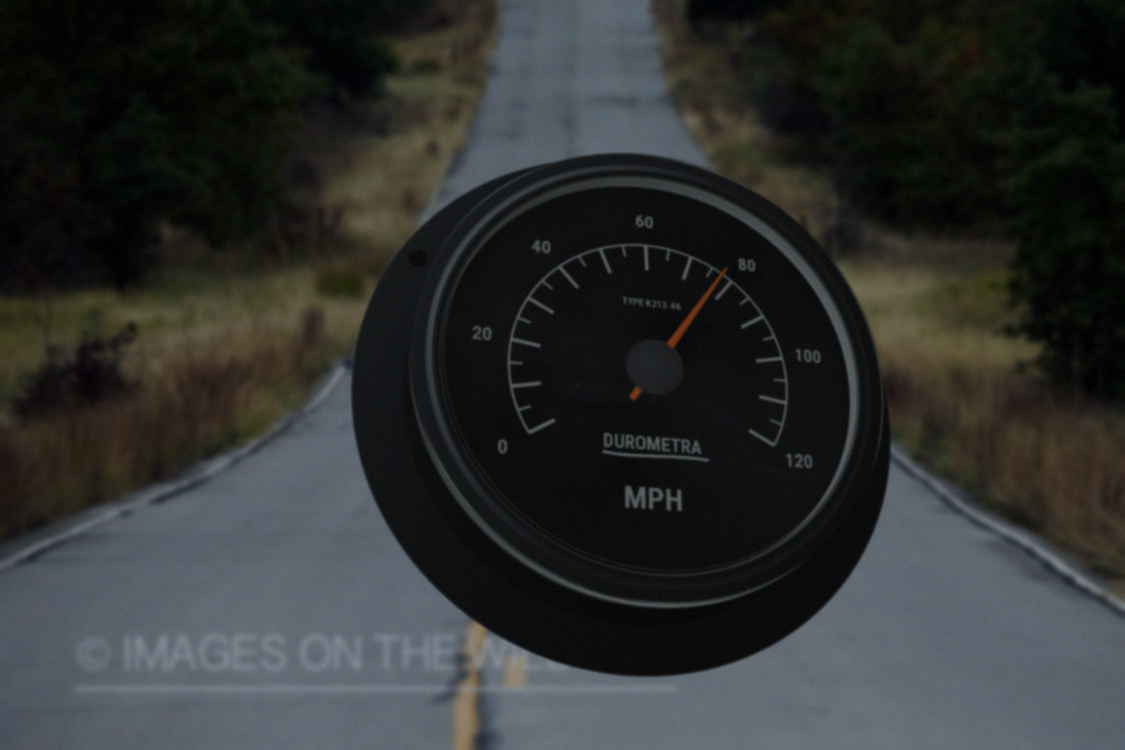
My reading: 77.5 mph
